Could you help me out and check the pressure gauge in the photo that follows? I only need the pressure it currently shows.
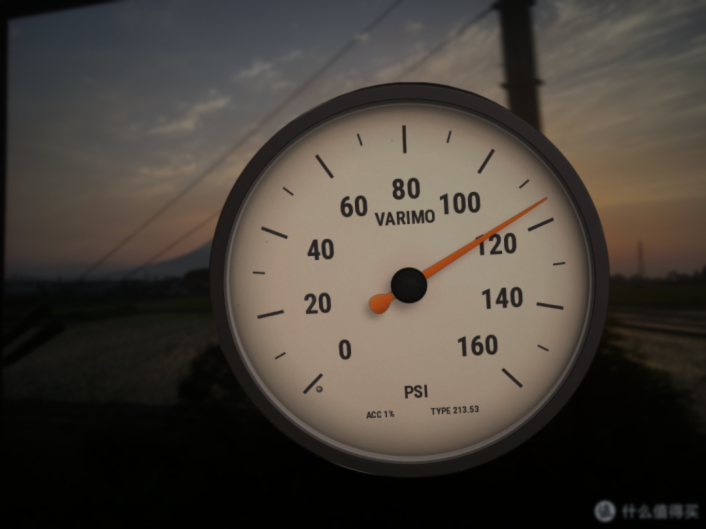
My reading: 115 psi
